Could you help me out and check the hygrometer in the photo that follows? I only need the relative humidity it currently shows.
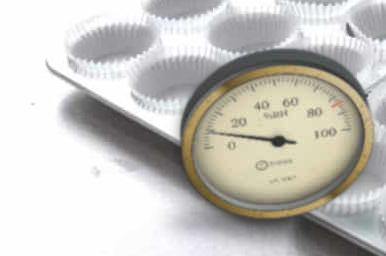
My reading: 10 %
